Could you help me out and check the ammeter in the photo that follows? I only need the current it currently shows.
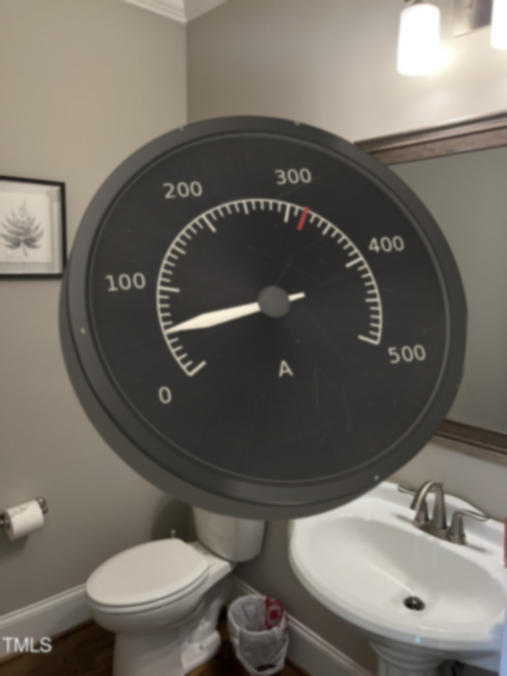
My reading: 50 A
